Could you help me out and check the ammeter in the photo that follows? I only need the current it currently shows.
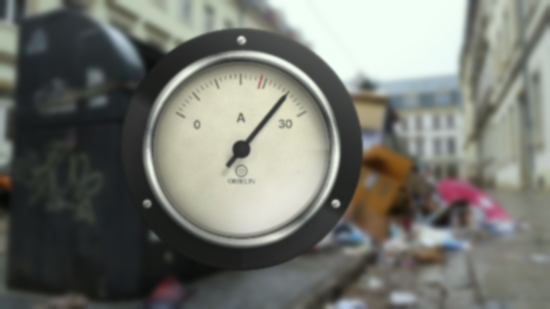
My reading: 25 A
